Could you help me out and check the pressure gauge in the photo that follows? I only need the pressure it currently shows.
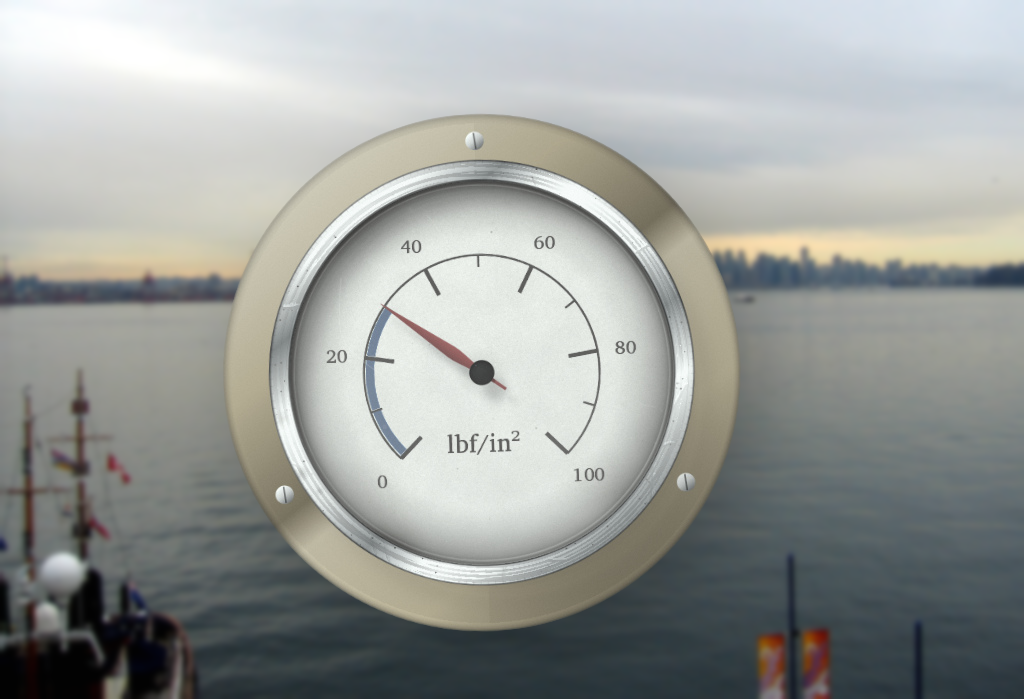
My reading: 30 psi
